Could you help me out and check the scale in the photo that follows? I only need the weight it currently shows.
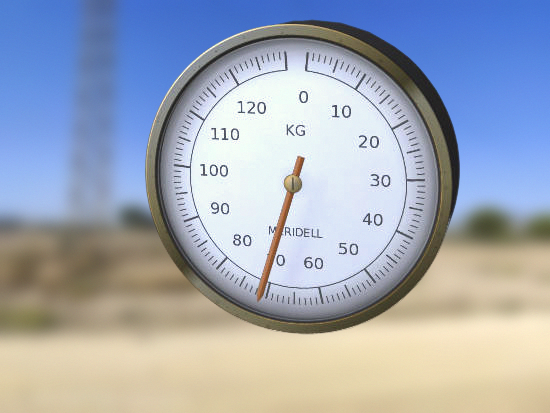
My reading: 71 kg
